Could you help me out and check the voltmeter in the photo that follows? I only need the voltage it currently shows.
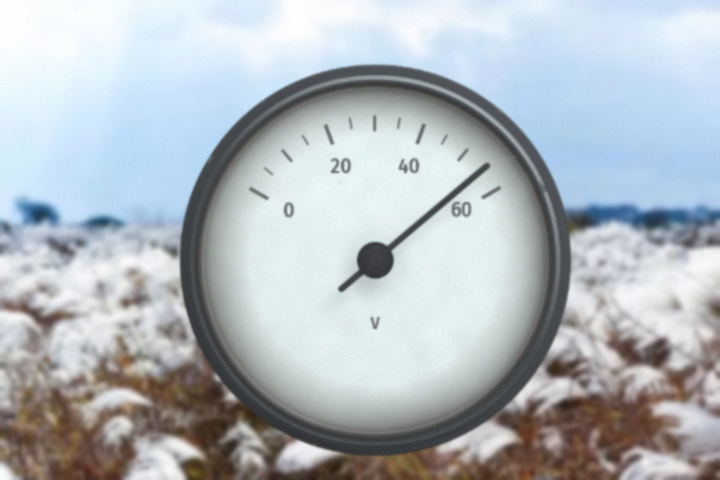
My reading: 55 V
